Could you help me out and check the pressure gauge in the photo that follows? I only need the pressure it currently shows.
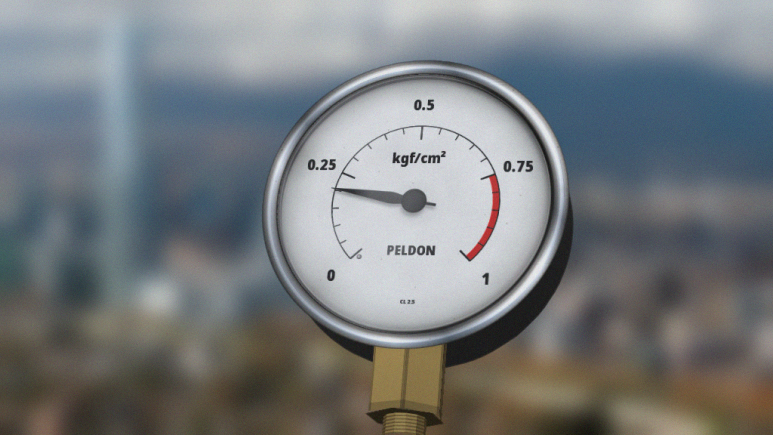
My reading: 0.2 kg/cm²
